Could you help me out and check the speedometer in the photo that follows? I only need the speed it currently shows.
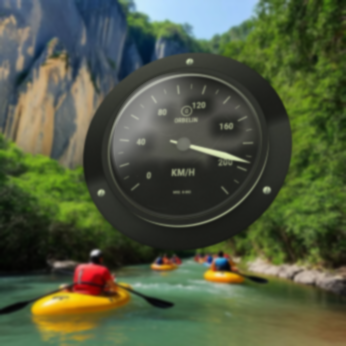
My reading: 195 km/h
